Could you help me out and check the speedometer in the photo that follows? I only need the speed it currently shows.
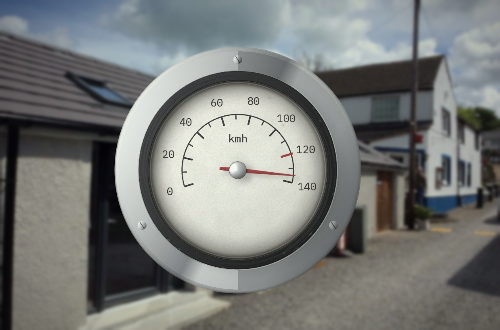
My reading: 135 km/h
